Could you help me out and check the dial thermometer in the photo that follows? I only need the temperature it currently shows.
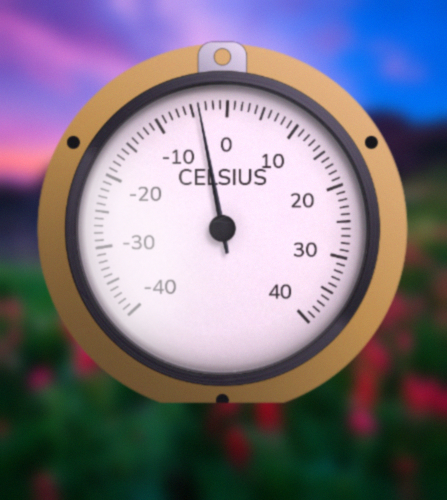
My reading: -4 °C
